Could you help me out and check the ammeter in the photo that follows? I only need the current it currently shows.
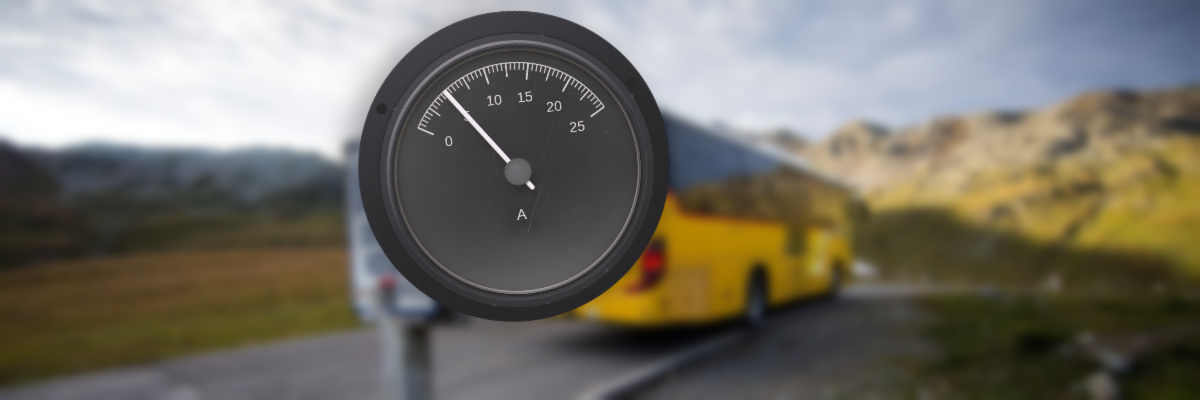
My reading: 5 A
